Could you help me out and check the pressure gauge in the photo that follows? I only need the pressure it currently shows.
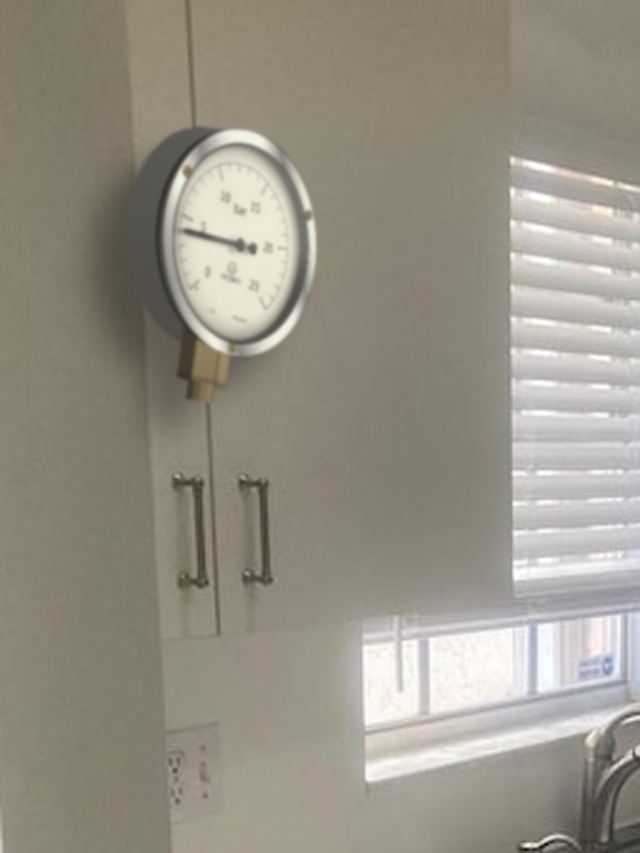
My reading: 4 bar
